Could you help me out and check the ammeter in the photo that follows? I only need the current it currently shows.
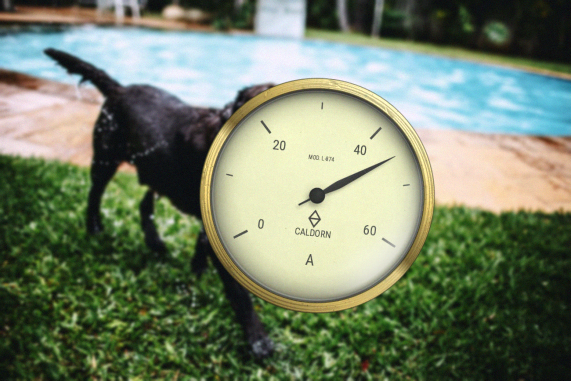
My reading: 45 A
